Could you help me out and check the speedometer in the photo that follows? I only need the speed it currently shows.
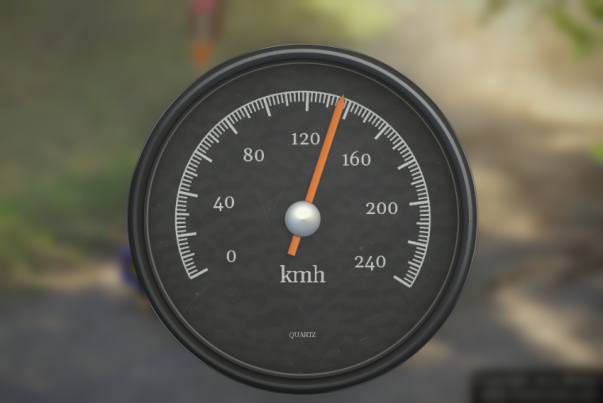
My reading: 136 km/h
